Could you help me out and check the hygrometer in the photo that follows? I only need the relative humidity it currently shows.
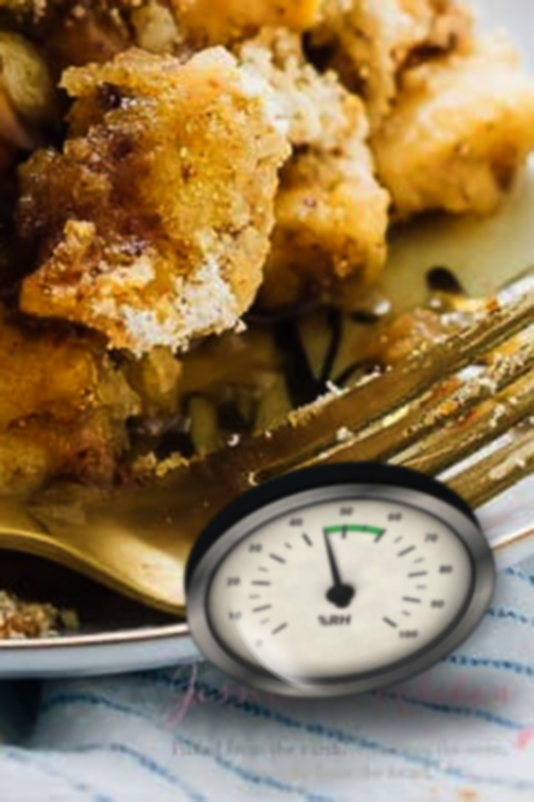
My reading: 45 %
